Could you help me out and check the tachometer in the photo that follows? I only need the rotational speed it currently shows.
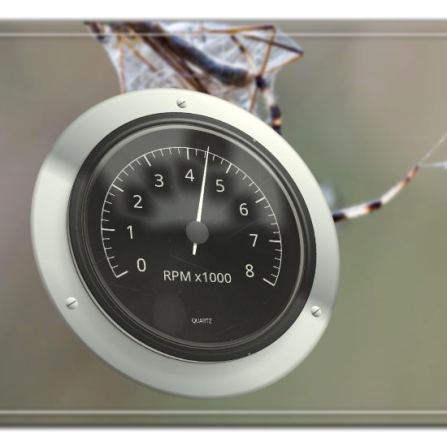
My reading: 4400 rpm
